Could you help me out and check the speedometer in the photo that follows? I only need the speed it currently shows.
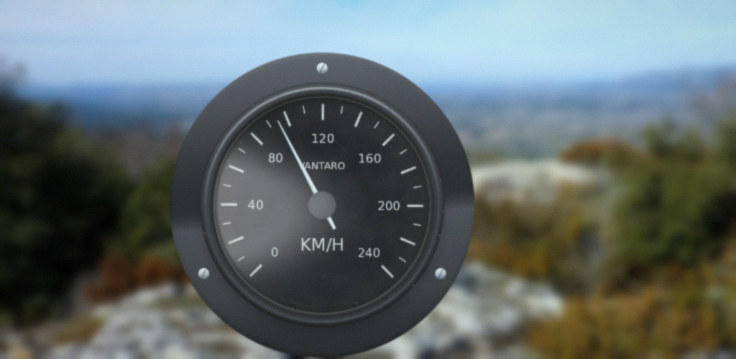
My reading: 95 km/h
